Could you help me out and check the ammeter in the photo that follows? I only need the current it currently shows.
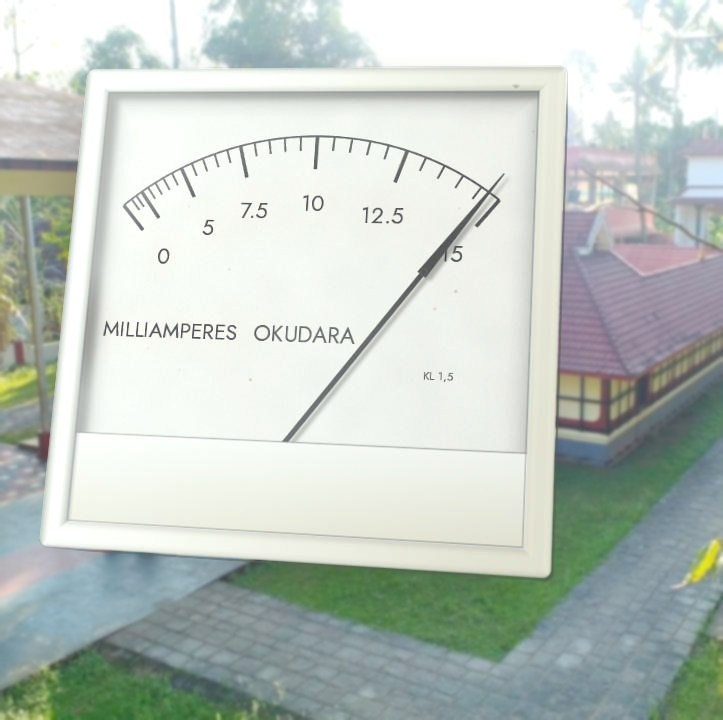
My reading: 14.75 mA
